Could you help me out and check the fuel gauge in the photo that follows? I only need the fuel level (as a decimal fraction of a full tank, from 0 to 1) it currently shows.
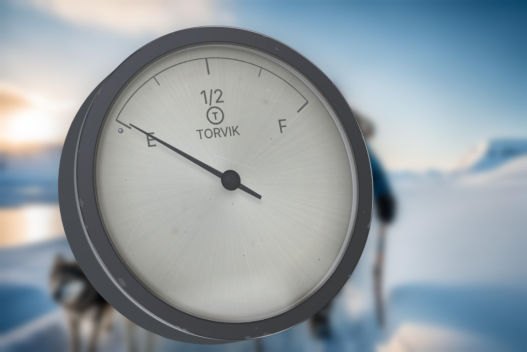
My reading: 0
